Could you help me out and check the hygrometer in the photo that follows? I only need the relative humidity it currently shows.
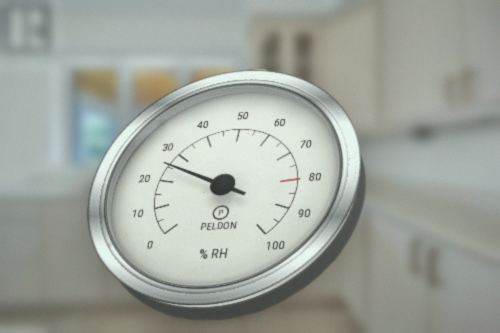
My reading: 25 %
